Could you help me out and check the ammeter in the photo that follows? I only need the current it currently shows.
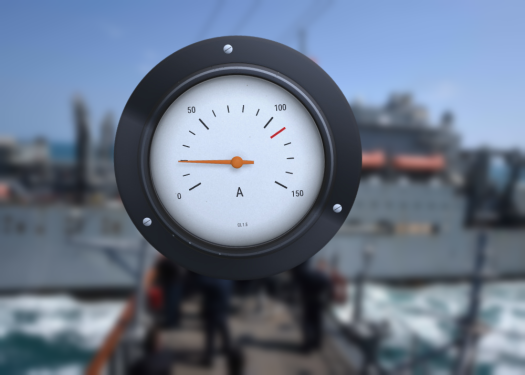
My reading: 20 A
